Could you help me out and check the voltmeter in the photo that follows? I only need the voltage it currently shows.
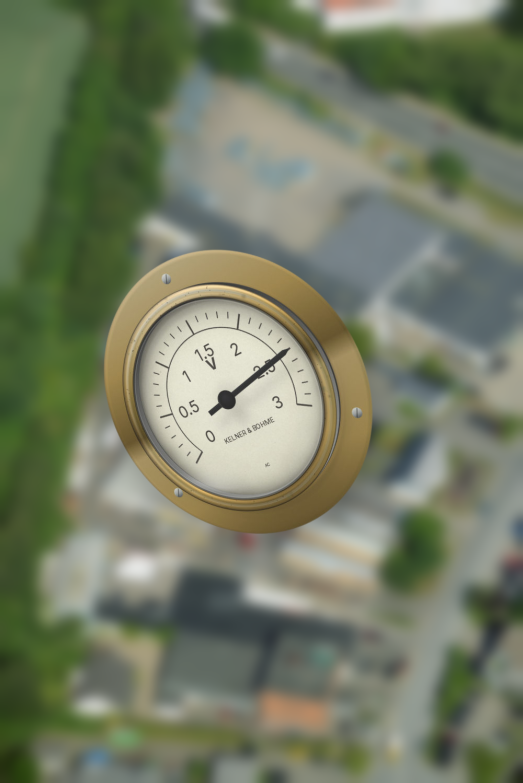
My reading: 2.5 V
